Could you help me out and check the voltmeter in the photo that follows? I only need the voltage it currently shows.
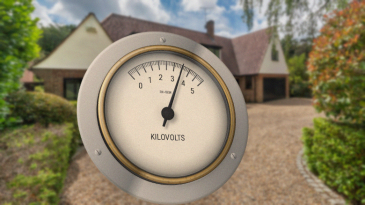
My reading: 3.5 kV
